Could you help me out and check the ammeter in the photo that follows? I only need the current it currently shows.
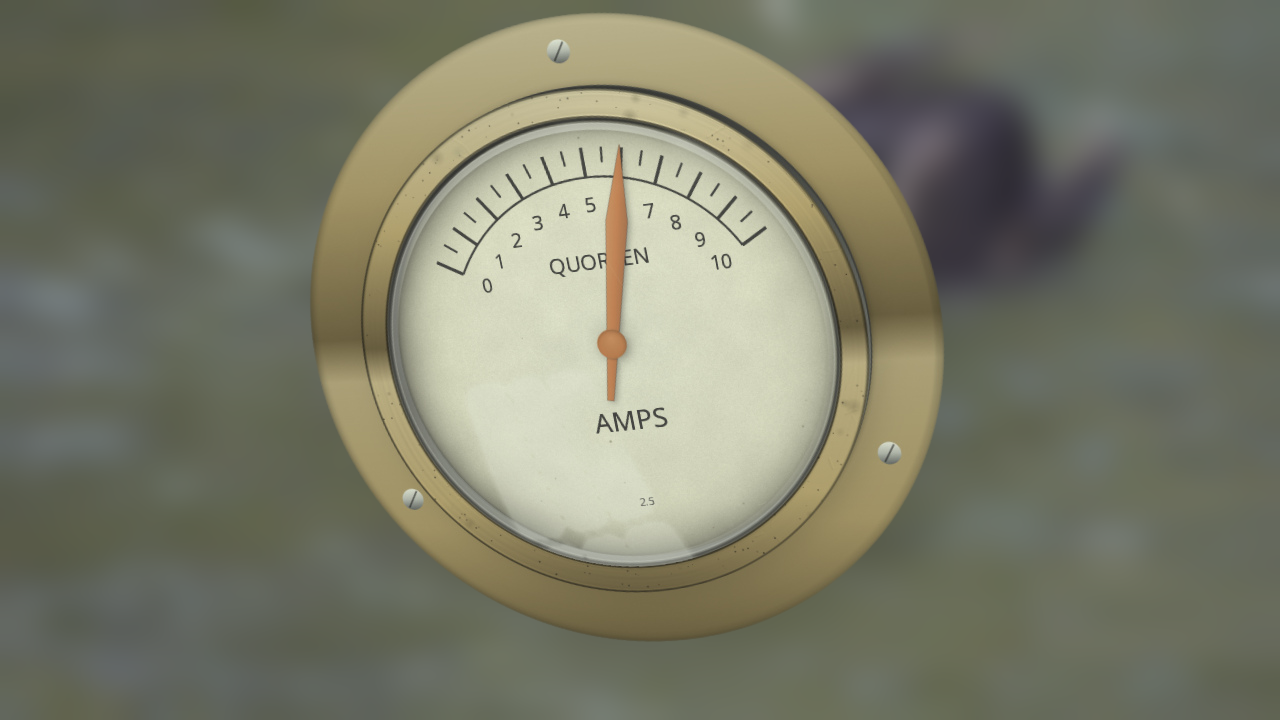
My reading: 6 A
